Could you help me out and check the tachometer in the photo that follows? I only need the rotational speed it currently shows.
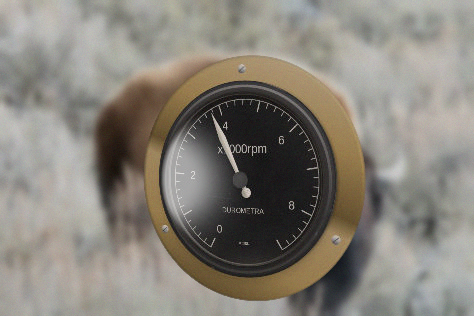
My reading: 3800 rpm
